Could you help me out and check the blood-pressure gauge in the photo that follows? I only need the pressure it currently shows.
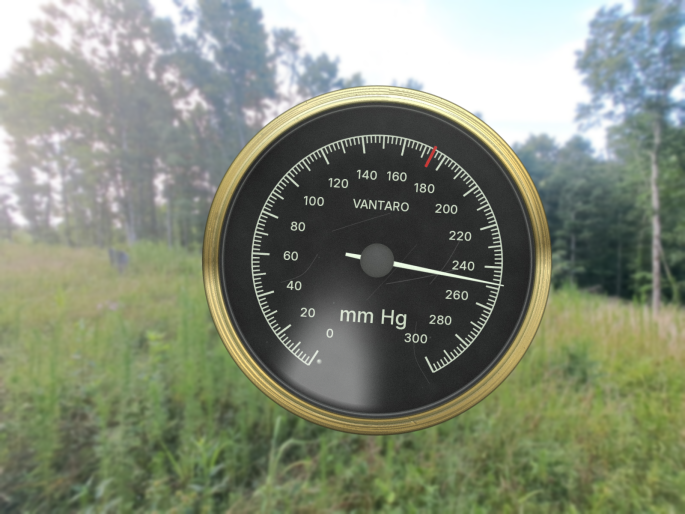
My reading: 248 mmHg
